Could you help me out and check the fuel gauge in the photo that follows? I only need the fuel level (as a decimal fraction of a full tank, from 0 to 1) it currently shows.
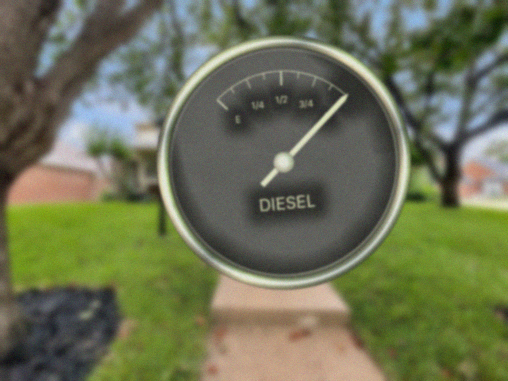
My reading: 1
